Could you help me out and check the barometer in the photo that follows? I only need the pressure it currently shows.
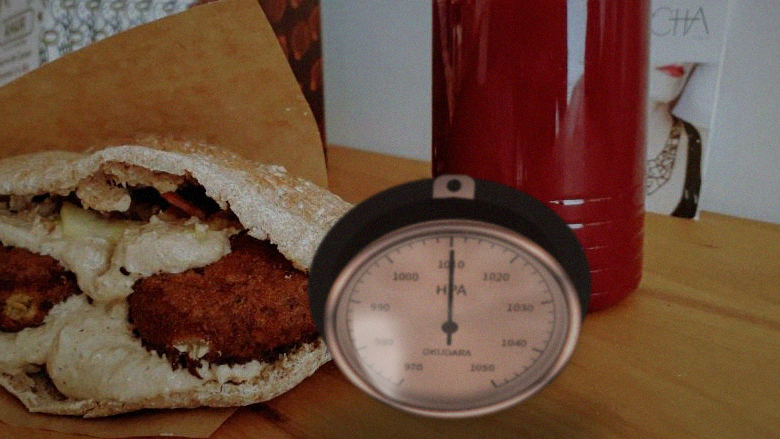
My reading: 1010 hPa
